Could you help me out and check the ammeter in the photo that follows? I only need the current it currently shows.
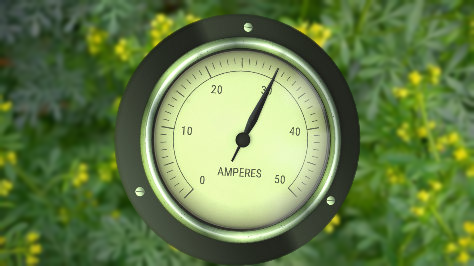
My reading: 30 A
